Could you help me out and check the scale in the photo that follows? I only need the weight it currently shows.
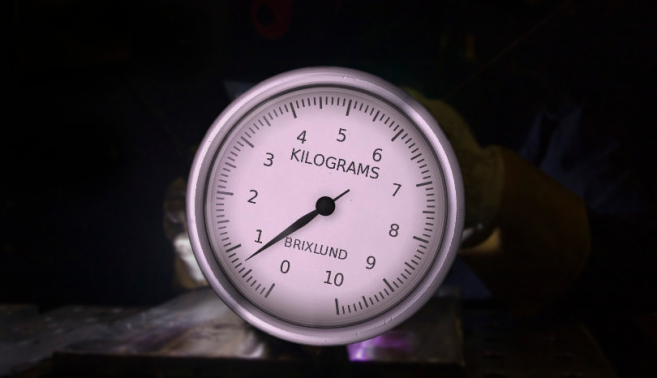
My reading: 0.7 kg
